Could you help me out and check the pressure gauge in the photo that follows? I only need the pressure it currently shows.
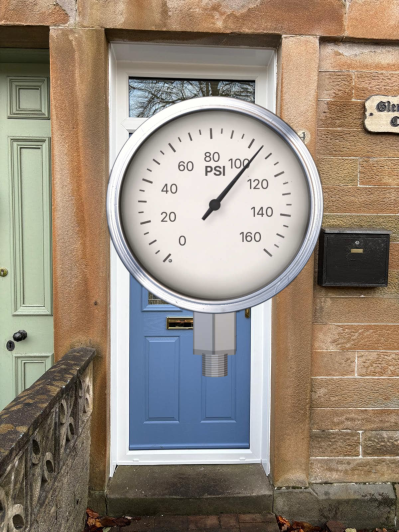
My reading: 105 psi
